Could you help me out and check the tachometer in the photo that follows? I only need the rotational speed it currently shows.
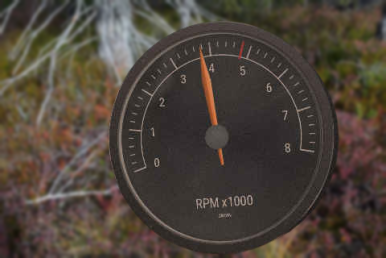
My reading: 3800 rpm
